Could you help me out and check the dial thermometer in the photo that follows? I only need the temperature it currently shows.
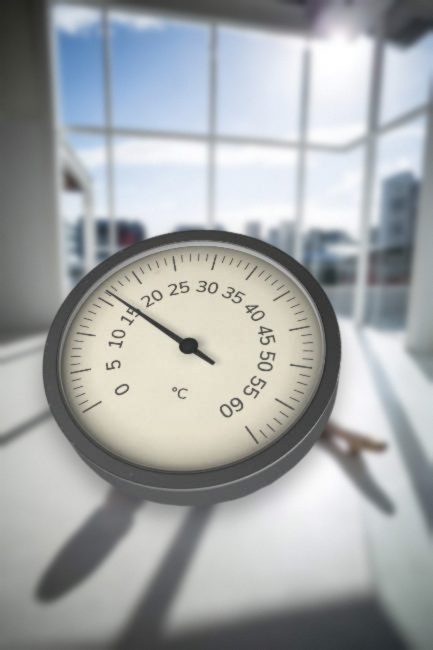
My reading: 16 °C
